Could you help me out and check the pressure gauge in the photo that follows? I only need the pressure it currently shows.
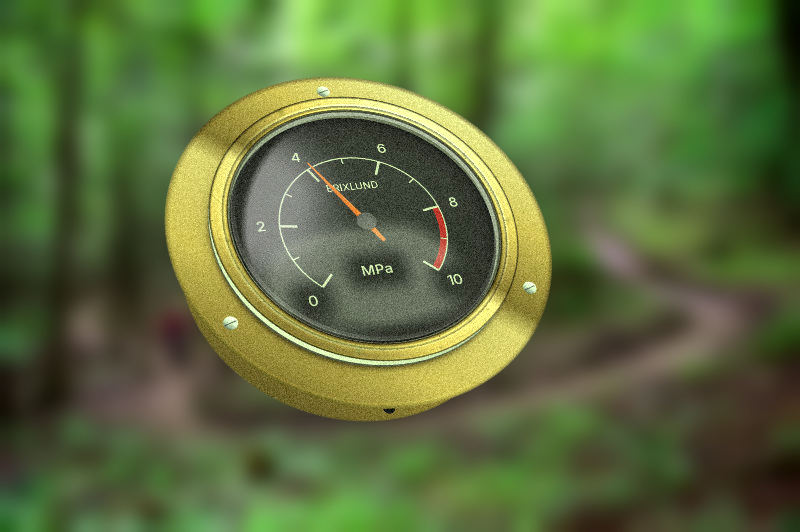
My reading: 4 MPa
